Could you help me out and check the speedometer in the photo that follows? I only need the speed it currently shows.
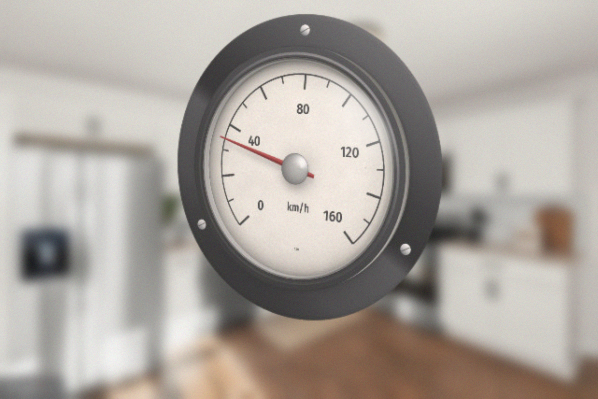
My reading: 35 km/h
